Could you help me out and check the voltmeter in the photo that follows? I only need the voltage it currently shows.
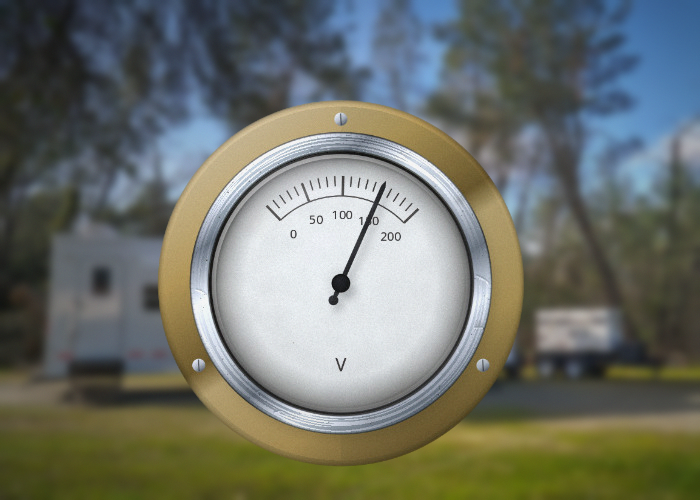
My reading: 150 V
